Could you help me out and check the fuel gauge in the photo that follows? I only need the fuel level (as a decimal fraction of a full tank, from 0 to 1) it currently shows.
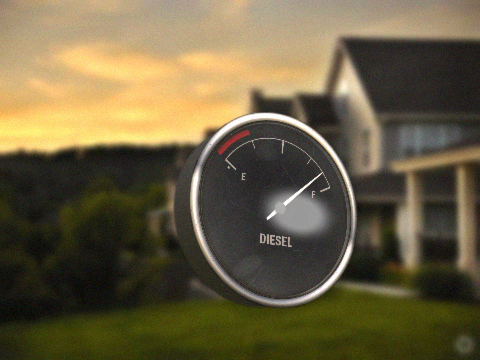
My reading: 0.875
